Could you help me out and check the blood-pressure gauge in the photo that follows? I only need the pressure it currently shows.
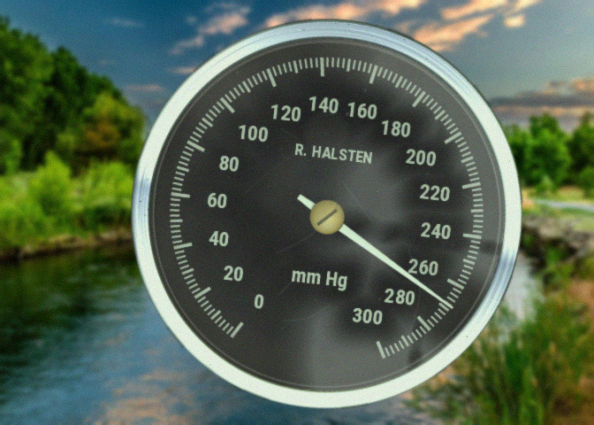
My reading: 268 mmHg
